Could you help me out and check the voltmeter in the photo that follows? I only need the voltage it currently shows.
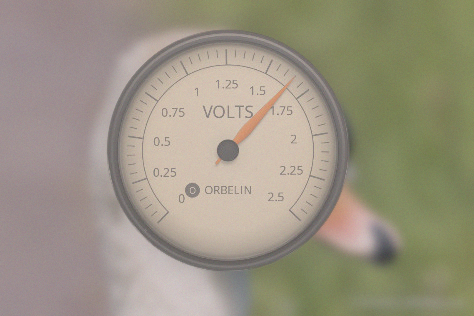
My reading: 1.65 V
